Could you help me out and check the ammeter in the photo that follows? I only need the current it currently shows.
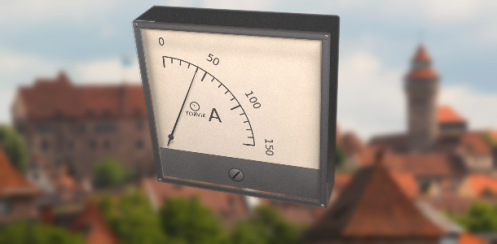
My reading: 40 A
